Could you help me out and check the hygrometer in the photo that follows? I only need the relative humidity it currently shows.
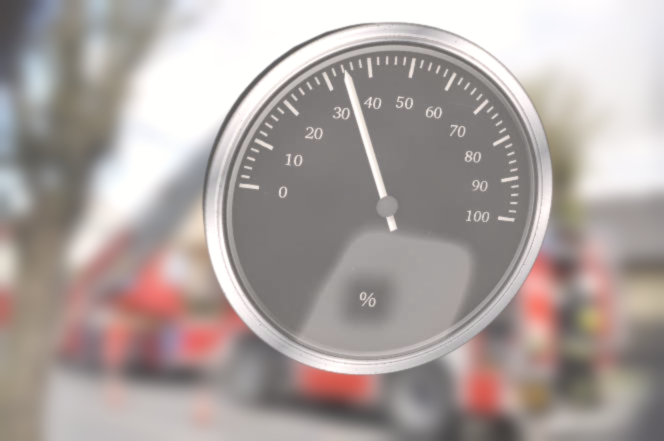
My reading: 34 %
